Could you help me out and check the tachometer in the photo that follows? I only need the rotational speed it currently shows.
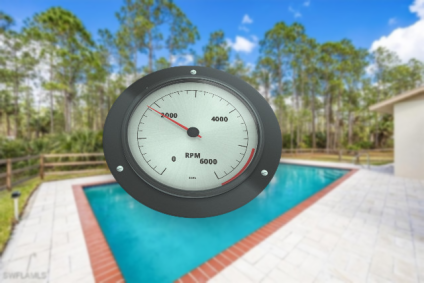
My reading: 1800 rpm
